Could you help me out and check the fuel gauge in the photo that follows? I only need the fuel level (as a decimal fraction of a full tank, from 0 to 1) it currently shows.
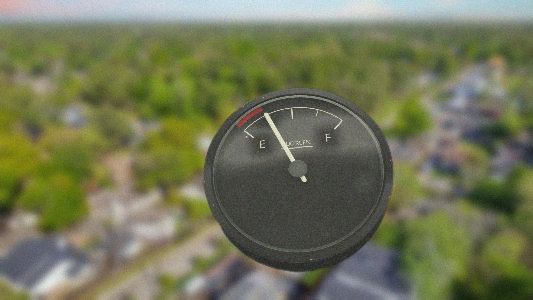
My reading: 0.25
